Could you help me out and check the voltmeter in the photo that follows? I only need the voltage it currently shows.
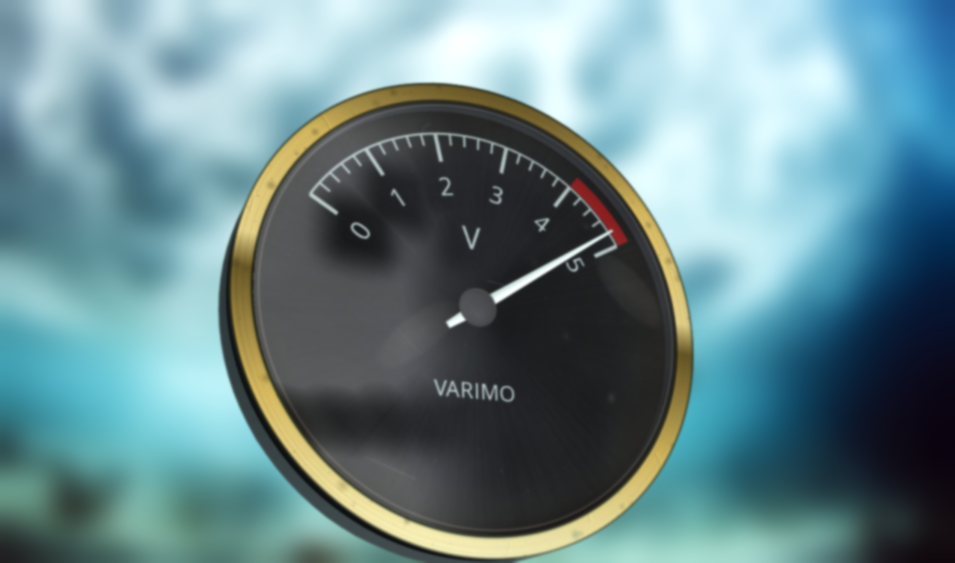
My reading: 4.8 V
